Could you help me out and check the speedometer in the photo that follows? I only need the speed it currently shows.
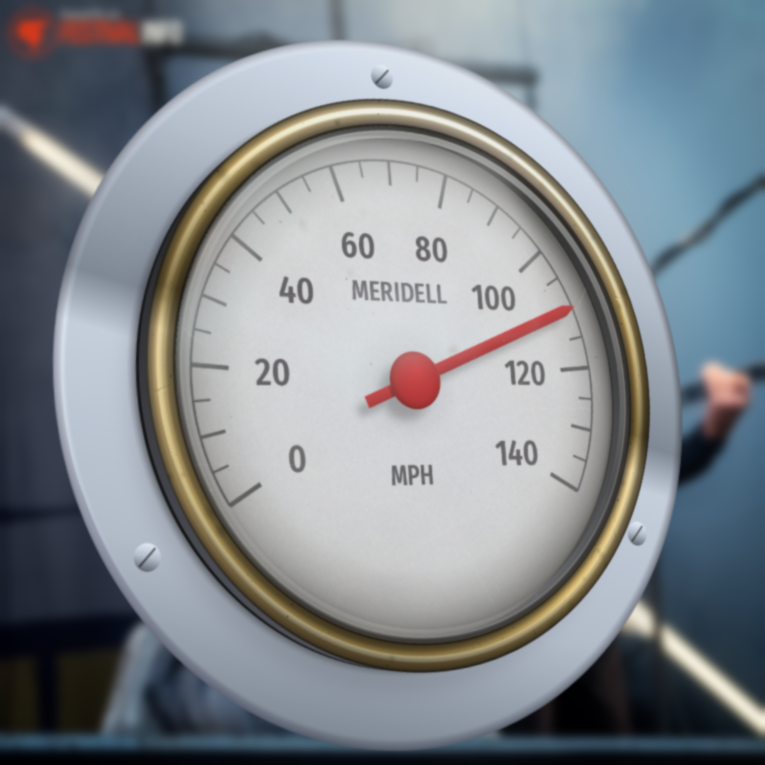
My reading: 110 mph
